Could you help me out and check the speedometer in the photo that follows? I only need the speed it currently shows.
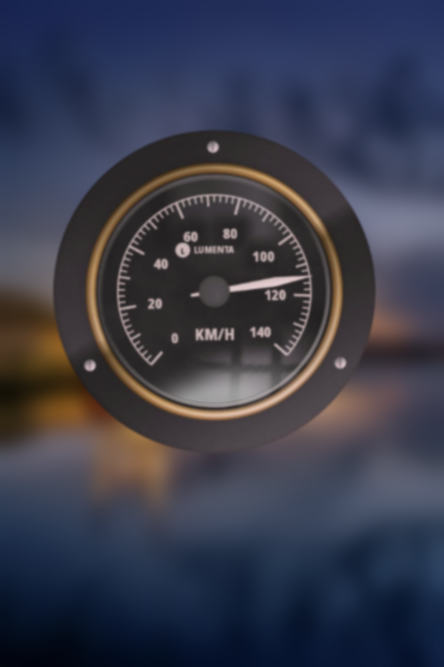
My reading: 114 km/h
